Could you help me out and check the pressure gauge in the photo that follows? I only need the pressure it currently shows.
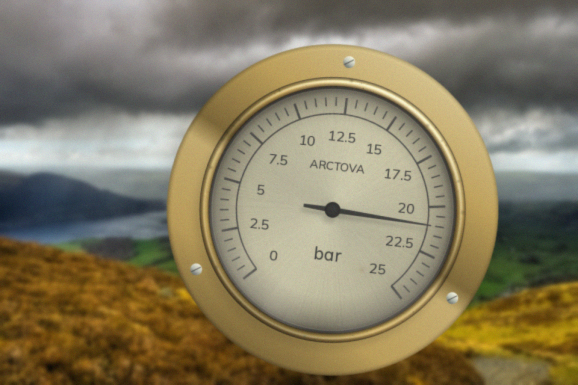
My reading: 21 bar
